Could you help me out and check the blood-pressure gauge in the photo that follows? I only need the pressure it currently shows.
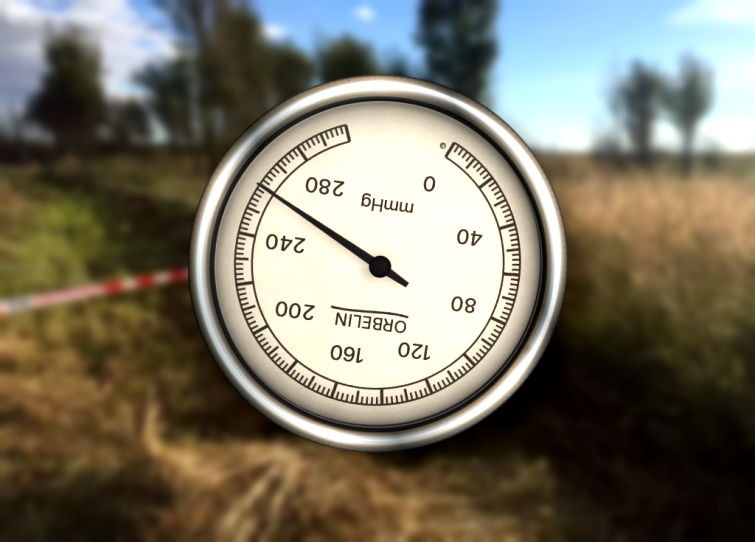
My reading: 260 mmHg
